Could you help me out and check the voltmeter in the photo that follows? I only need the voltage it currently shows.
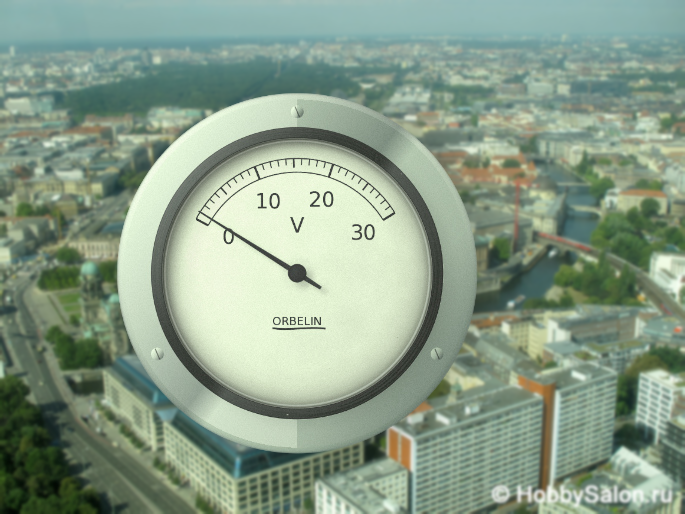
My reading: 1 V
